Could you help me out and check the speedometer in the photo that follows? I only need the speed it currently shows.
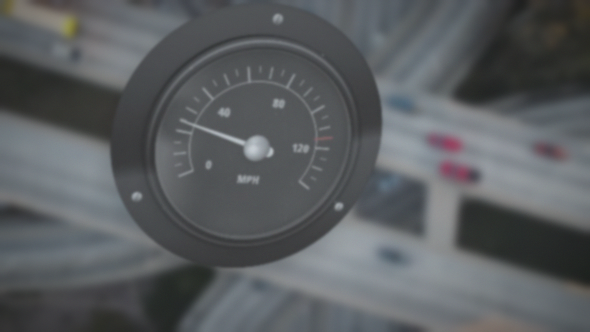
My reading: 25 mph
